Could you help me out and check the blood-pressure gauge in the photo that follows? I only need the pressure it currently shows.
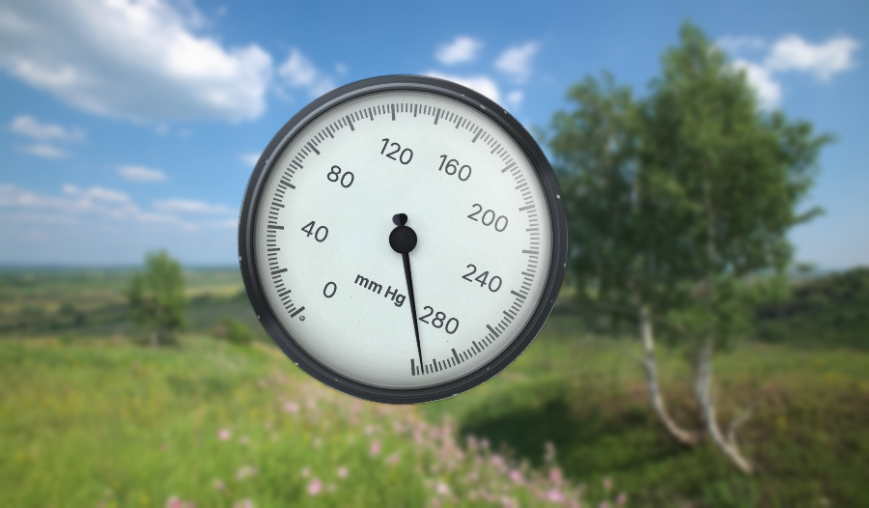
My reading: 296 mmHg
